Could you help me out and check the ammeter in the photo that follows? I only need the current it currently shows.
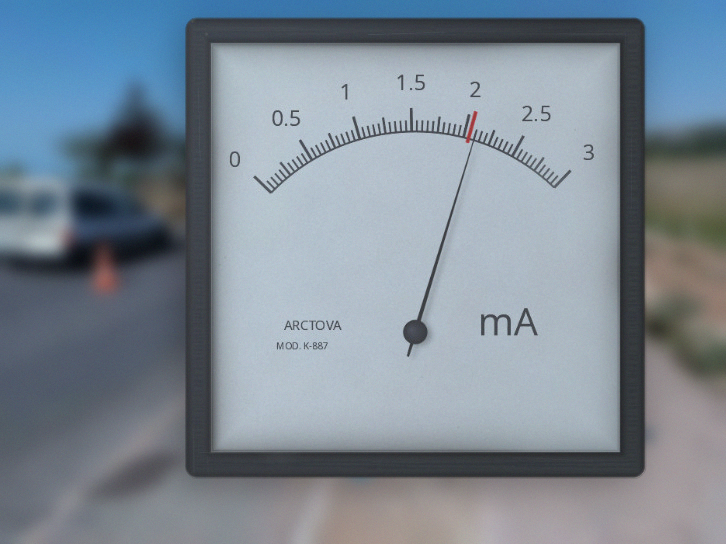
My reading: 2.1 mA
